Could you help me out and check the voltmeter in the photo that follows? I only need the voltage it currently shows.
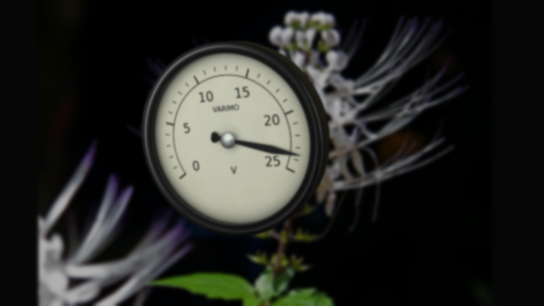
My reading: 23.5 V
